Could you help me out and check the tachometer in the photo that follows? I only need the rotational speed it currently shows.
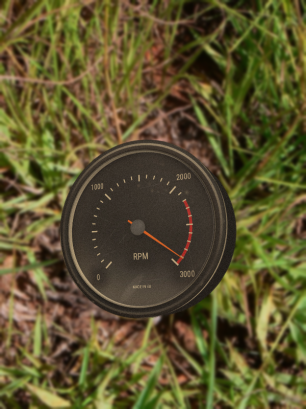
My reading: 2900 rpm
